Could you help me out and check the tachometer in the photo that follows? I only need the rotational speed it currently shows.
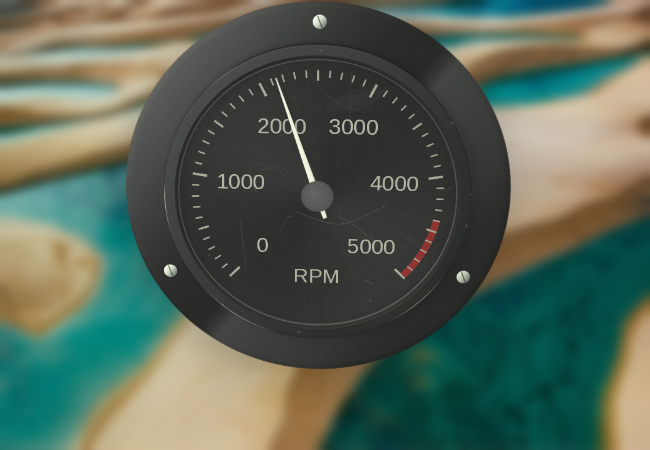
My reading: 2150 rpm
